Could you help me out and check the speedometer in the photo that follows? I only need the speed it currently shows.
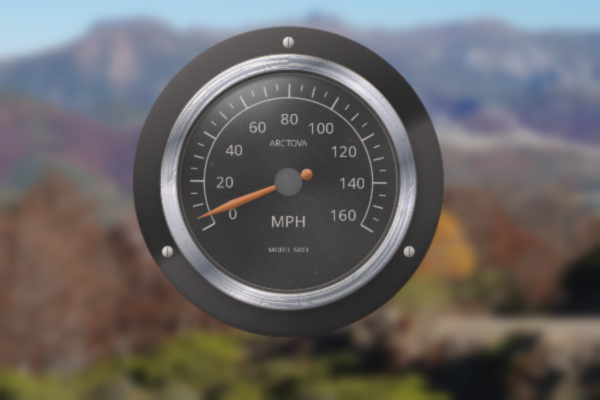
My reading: 5 mph
